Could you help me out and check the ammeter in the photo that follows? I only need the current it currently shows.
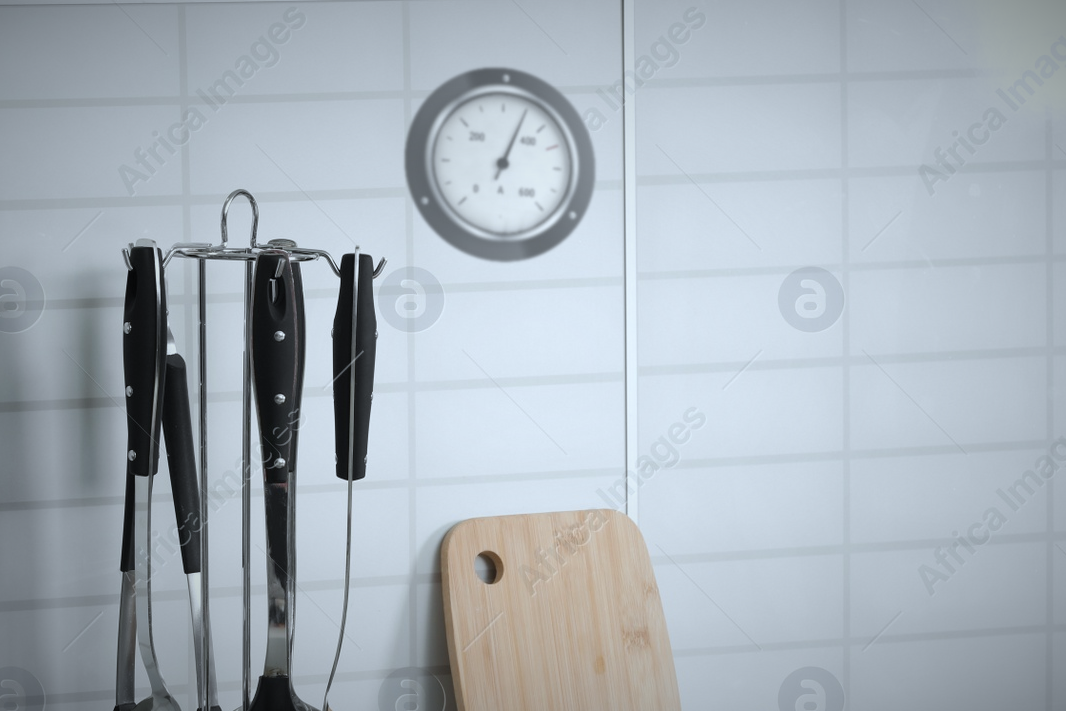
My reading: 350 A
